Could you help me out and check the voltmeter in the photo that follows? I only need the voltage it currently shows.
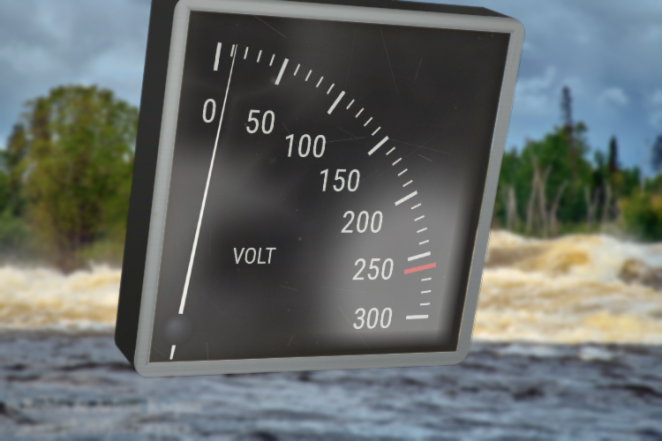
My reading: 10 V
